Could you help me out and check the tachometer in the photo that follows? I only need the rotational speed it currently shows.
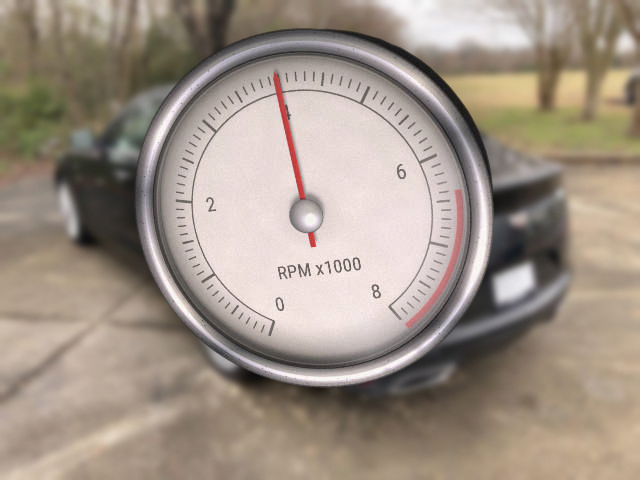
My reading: 4000 rpm
